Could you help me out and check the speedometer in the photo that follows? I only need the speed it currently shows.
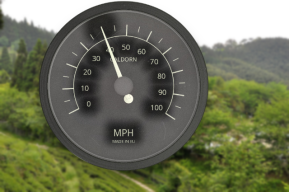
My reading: 40 mph
